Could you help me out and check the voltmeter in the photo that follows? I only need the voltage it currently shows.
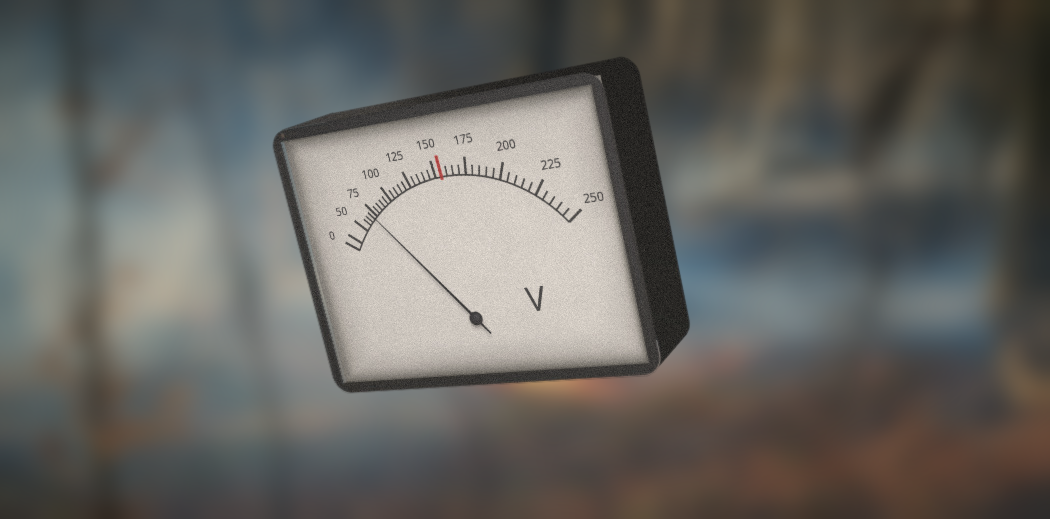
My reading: 75 V
